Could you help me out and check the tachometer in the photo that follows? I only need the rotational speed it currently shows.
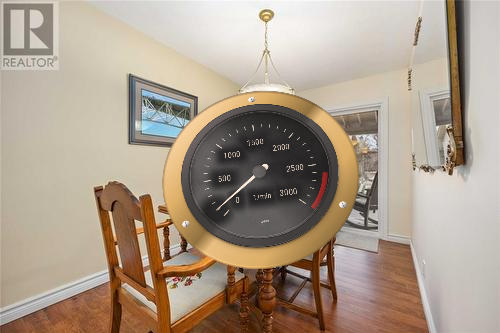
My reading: 100 rpm
